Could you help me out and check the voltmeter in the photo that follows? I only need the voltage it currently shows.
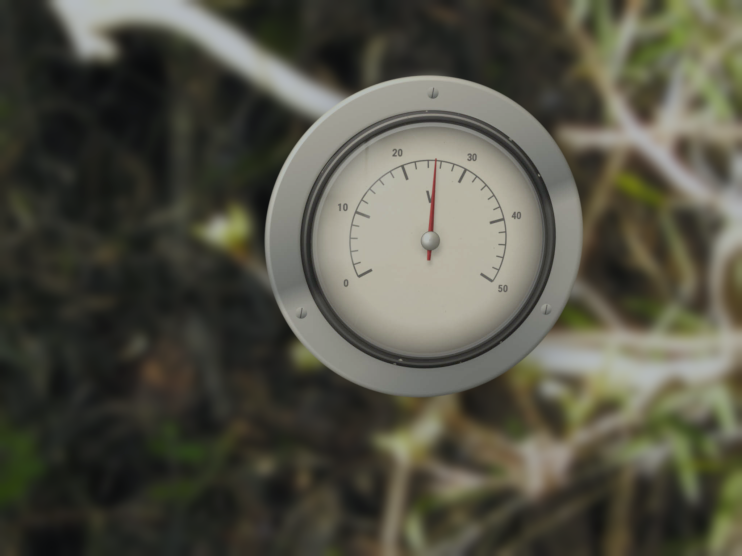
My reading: 25 V
